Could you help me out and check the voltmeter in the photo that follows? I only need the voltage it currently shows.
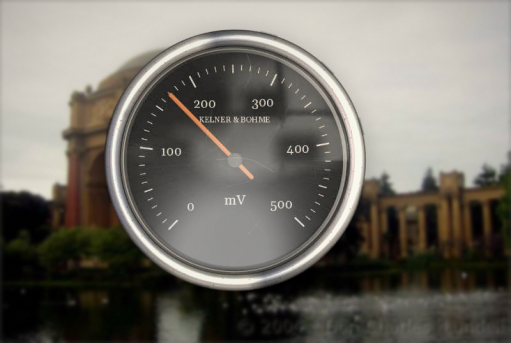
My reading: 170 mV
